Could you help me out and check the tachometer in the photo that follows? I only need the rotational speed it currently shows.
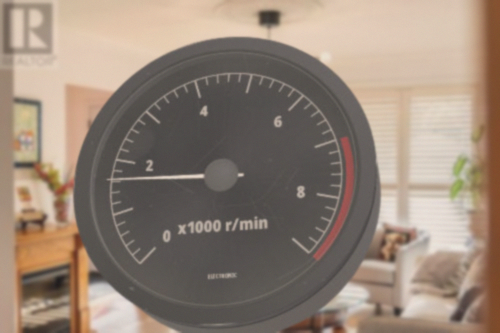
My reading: 1600 rpm
